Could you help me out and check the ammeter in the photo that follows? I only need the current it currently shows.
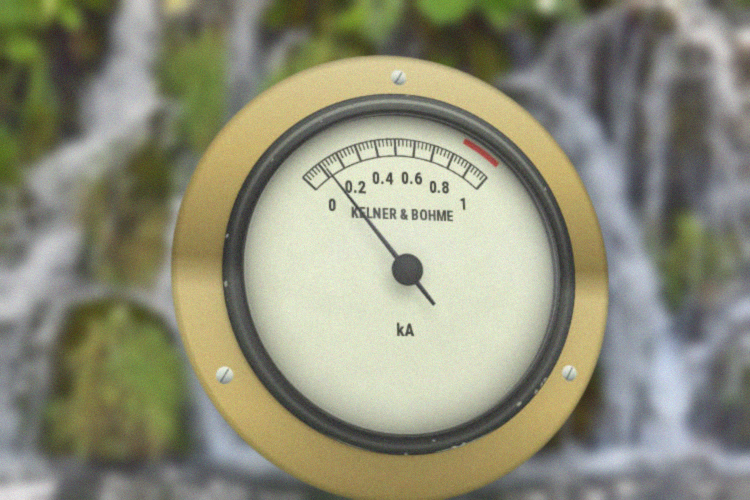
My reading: 0.1 kA
